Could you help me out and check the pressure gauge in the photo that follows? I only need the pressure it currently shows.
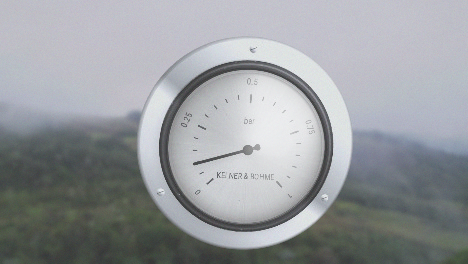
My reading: 0.1 bar
